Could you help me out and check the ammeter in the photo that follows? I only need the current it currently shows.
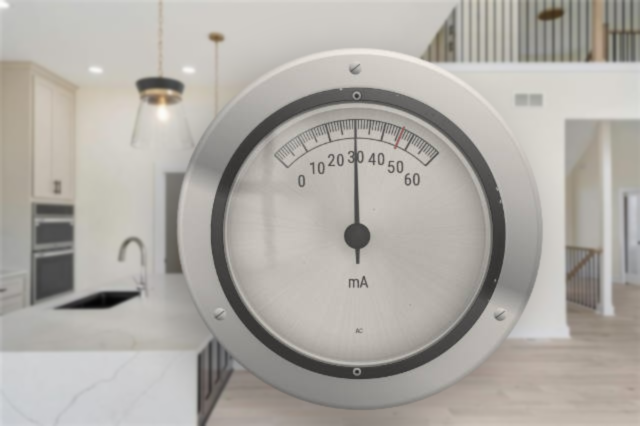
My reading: 30 mA
